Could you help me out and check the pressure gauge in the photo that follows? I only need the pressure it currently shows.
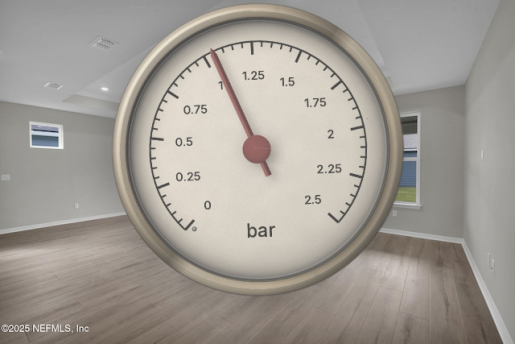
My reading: 1.05 bar
